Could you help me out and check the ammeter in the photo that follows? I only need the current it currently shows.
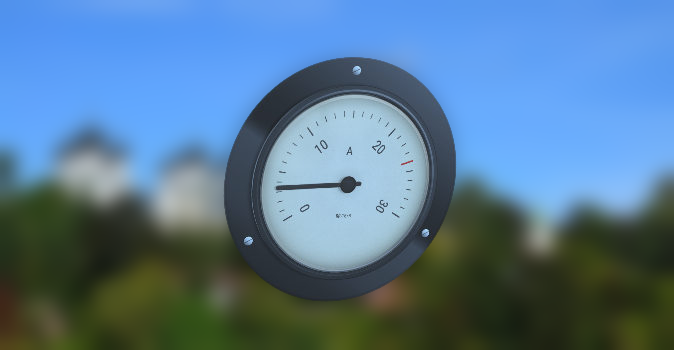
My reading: 3.5 A
